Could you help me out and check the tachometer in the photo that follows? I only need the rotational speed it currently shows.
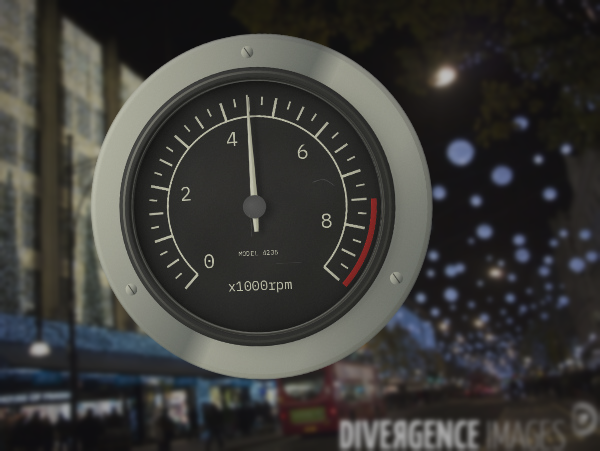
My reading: 4500 rpm
